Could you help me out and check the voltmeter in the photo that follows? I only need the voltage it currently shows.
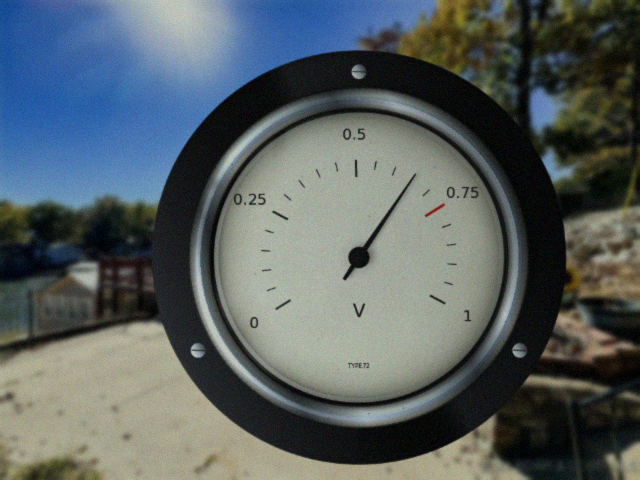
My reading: 0.65 V
